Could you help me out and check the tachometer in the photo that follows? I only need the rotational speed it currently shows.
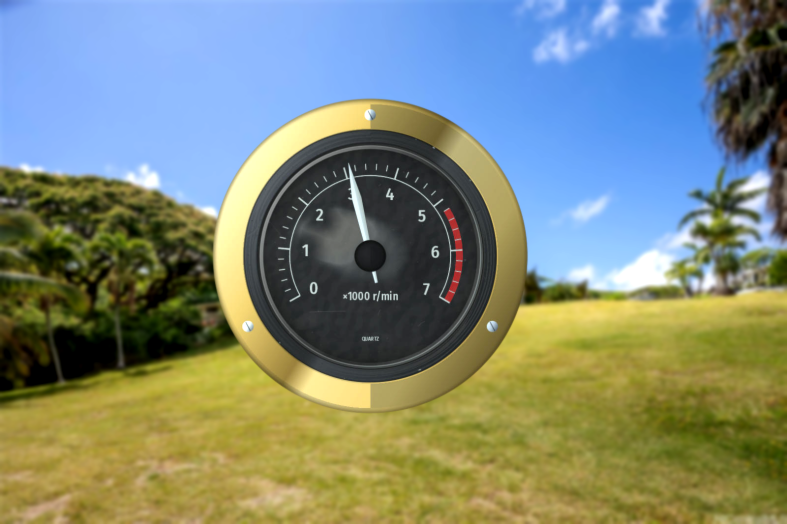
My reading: 3100 rpm
